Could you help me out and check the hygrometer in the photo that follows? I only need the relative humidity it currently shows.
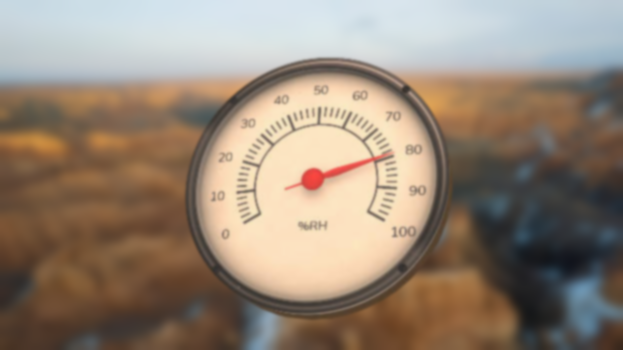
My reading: 80 %
